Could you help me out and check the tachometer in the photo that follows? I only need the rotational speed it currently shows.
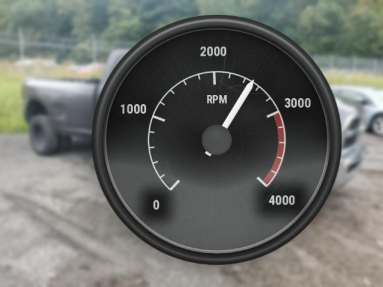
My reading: 2500 rpm
